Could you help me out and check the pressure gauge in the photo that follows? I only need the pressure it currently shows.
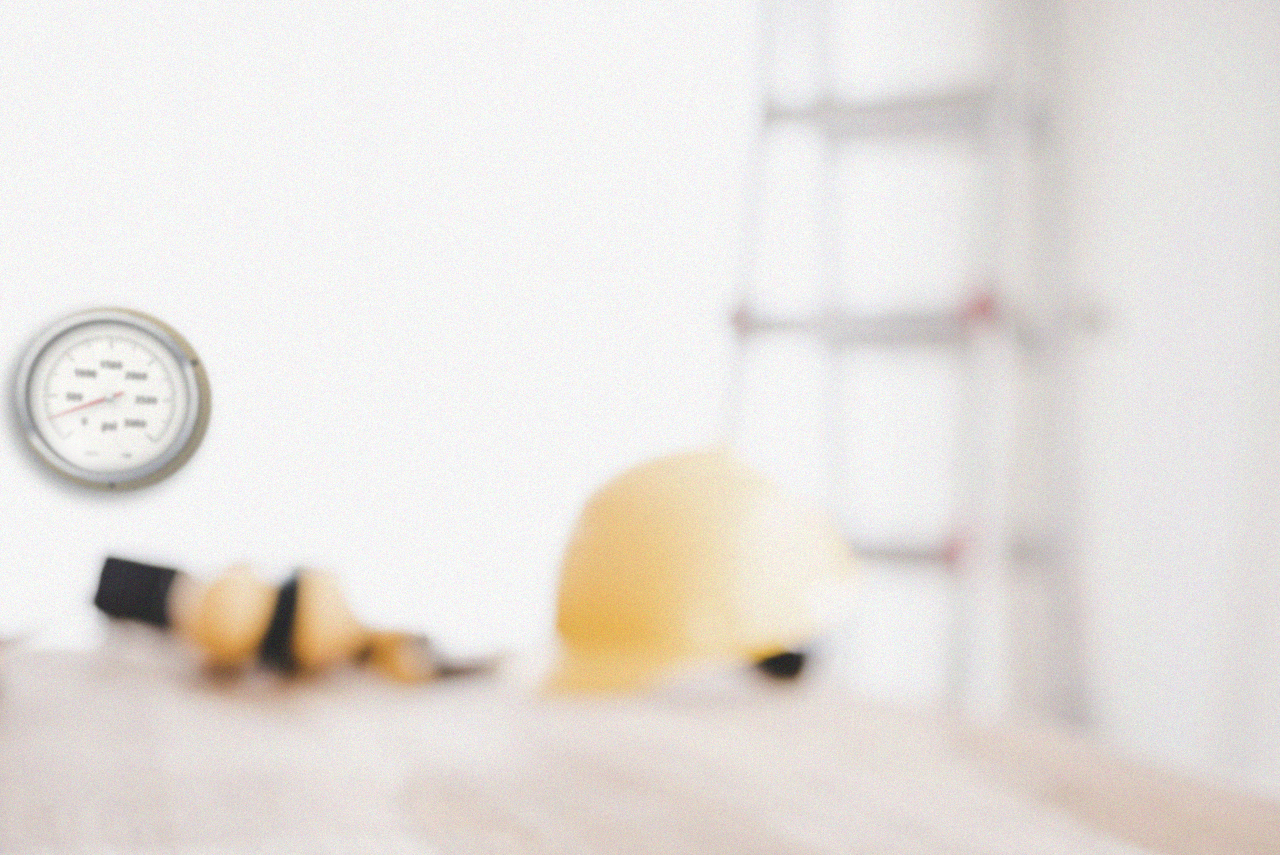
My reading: 250 psi
